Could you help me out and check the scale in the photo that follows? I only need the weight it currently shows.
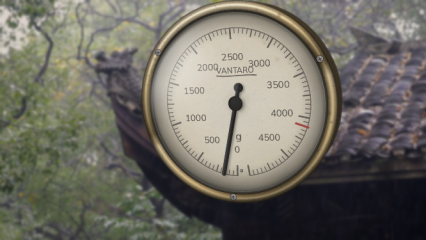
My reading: 150 g
